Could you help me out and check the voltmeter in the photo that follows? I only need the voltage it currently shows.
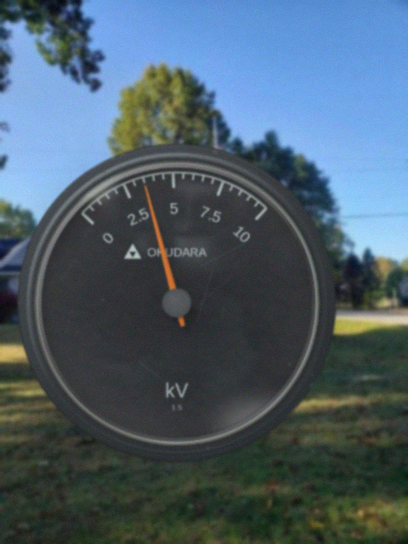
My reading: 3.5 kV
